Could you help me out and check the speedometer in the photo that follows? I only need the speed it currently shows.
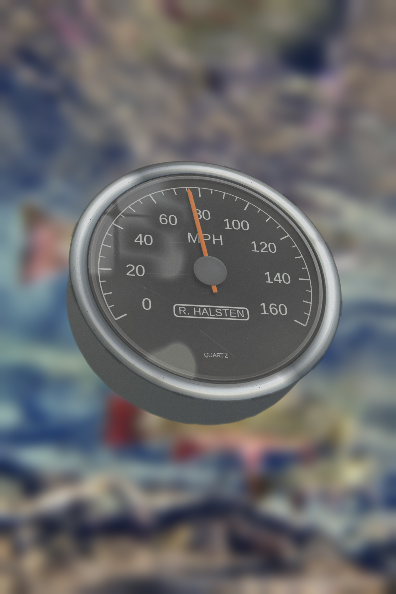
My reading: 75 mph
